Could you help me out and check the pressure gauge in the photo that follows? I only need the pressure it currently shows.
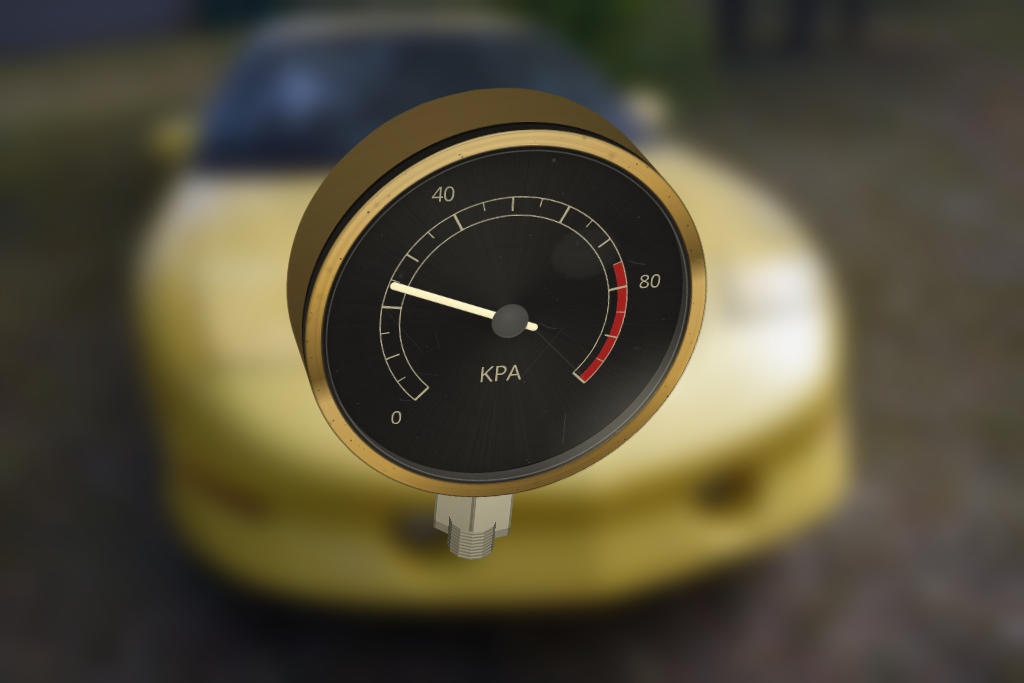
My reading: 25 kPa
